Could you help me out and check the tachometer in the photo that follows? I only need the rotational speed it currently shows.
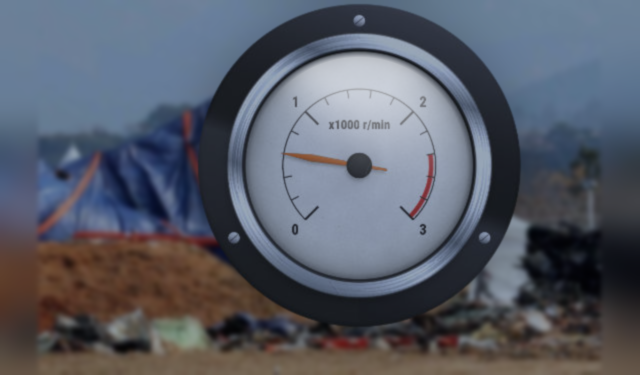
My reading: 600 rpm
